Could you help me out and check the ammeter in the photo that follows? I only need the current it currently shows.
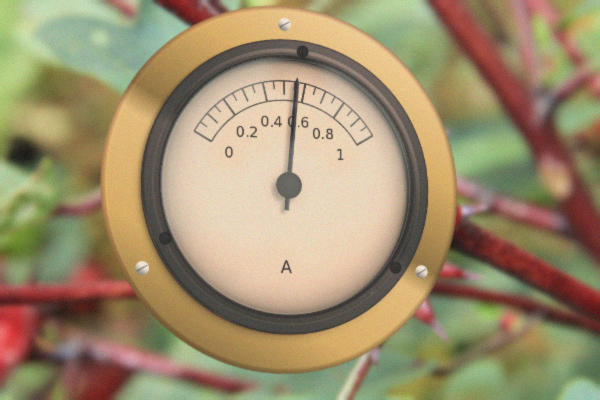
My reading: 0.55 A
